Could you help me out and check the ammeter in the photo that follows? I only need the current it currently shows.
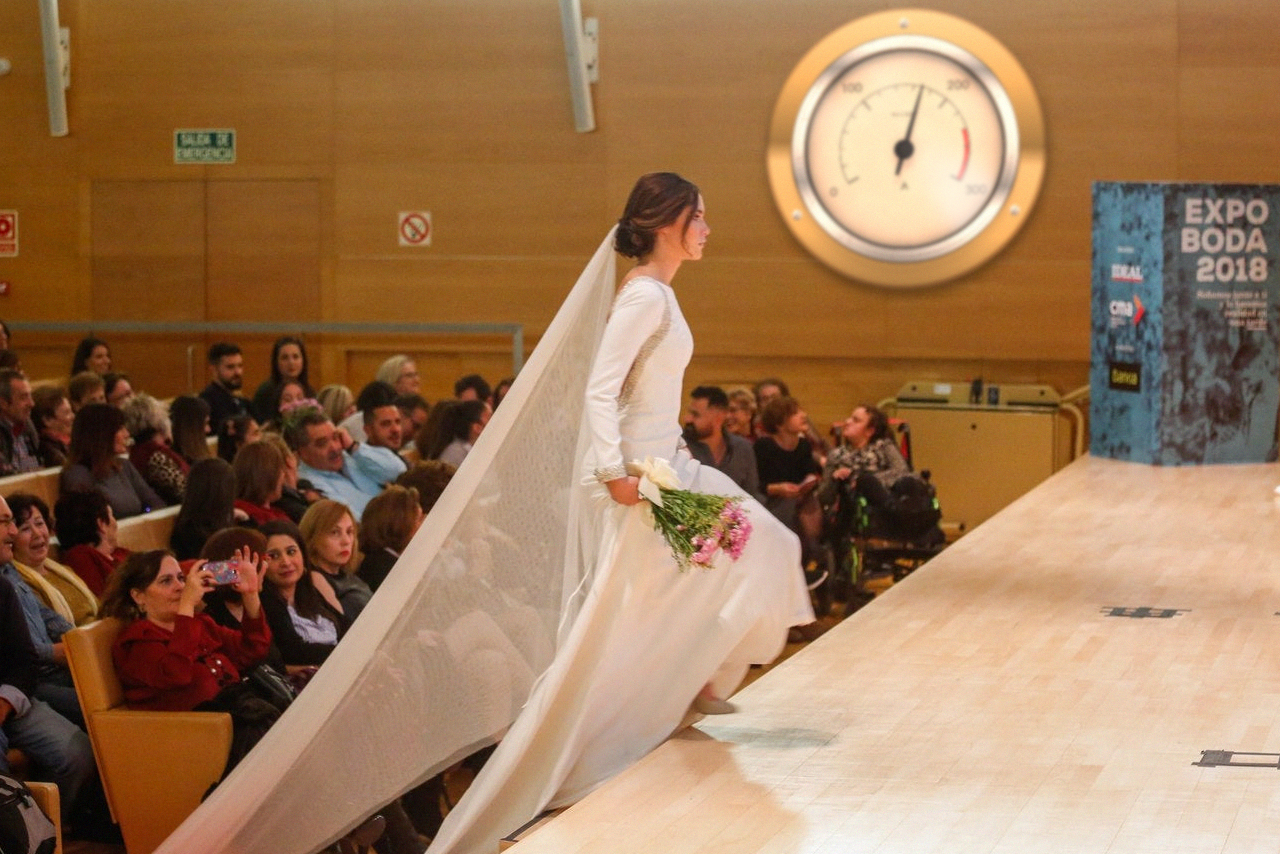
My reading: 170 A
